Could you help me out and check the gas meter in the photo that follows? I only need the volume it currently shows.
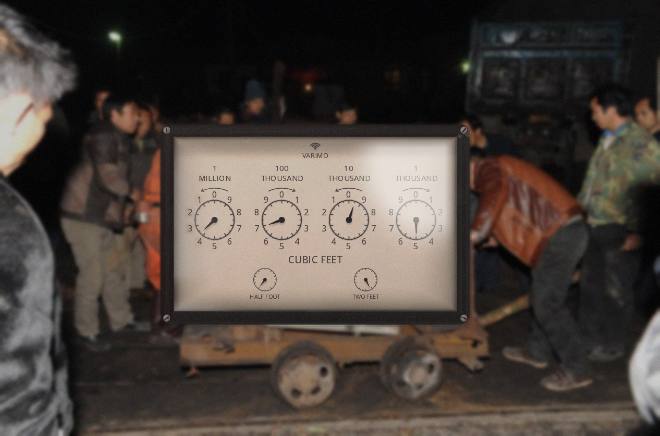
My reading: 369500 ft³
